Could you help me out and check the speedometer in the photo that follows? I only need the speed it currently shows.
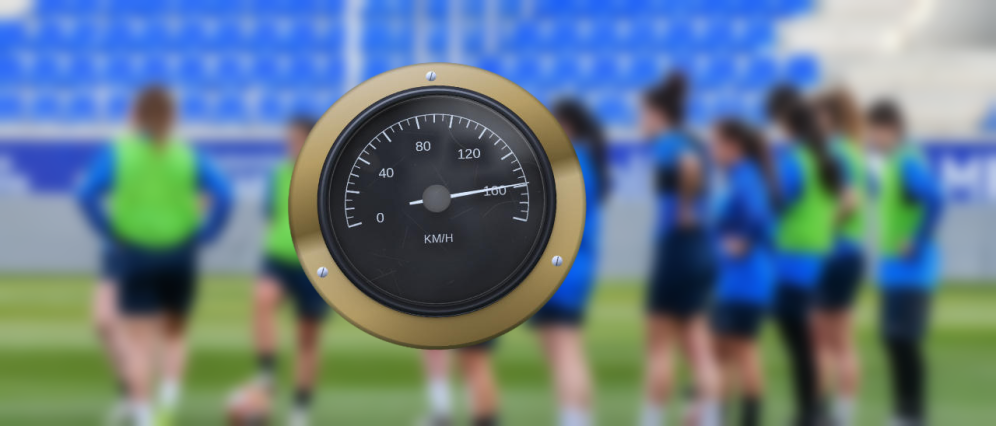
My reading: 160 km/h
